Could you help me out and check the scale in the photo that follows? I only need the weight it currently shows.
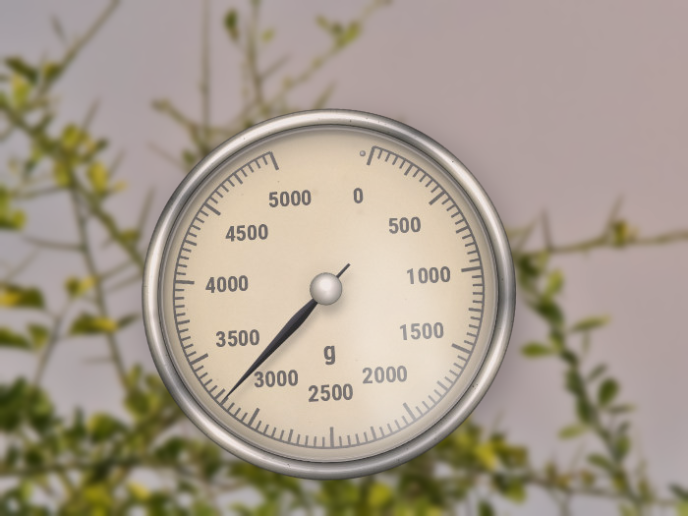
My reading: 3200 g
